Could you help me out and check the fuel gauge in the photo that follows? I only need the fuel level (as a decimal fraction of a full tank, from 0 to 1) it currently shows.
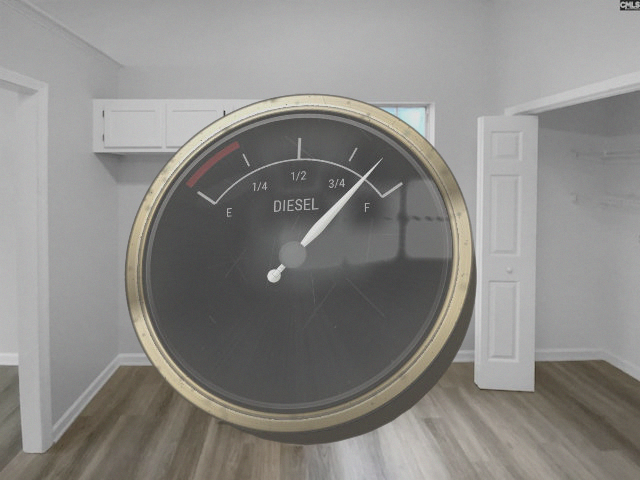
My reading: 0.875
